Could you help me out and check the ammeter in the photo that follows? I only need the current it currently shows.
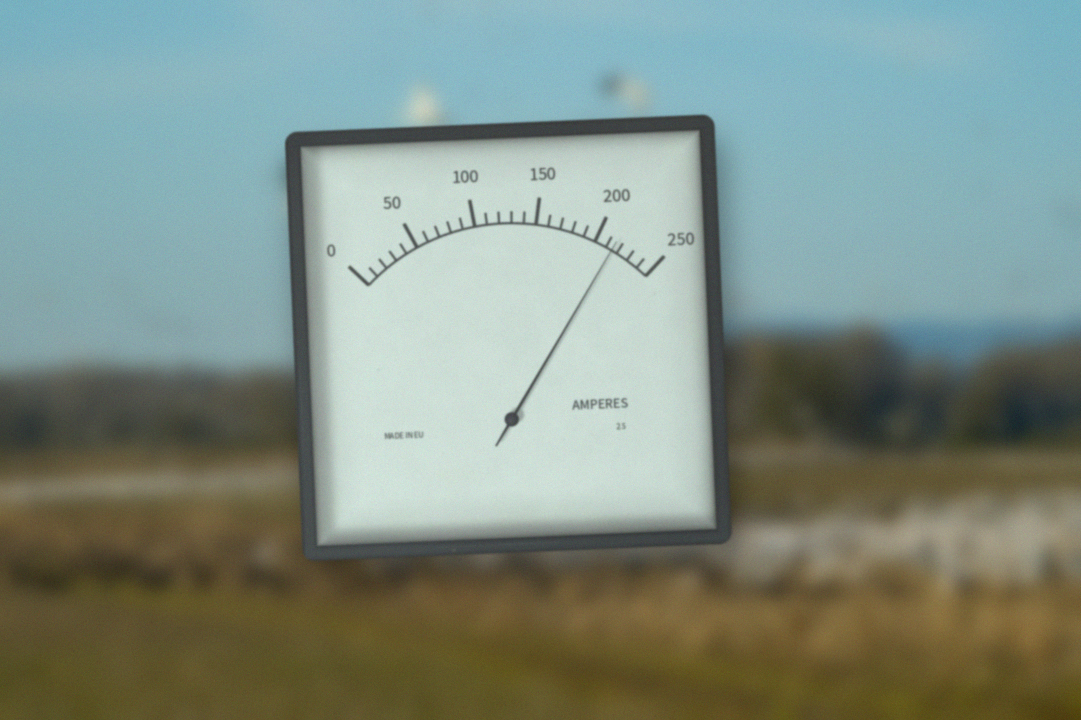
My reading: 215 A
